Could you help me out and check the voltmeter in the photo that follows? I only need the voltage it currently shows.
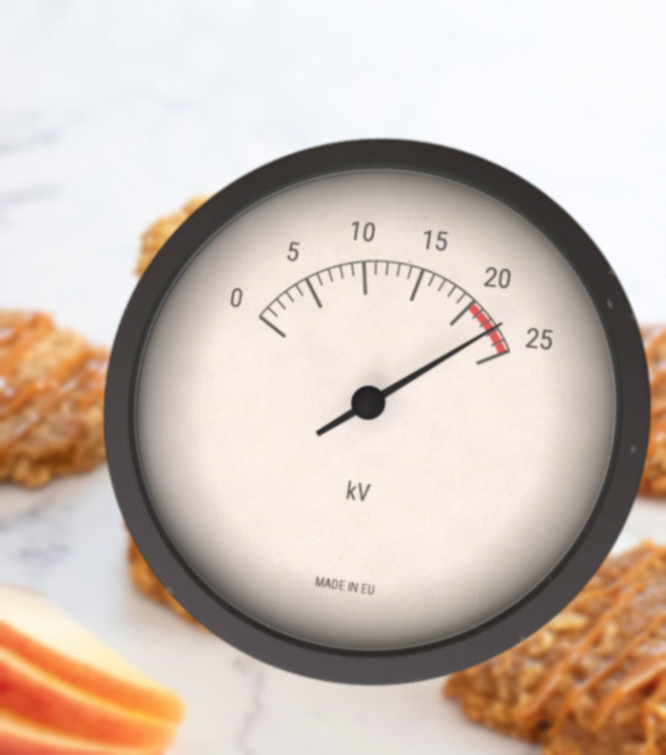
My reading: 23 kV
